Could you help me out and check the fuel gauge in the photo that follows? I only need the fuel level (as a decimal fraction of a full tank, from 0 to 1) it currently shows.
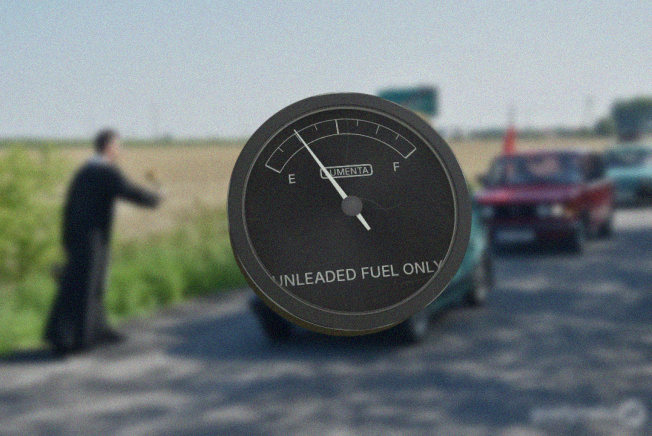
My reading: 0.25
